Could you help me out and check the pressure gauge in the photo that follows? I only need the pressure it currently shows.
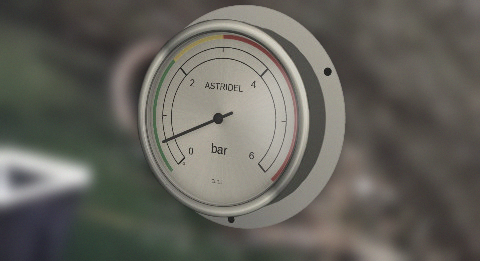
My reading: 0.5 bar
